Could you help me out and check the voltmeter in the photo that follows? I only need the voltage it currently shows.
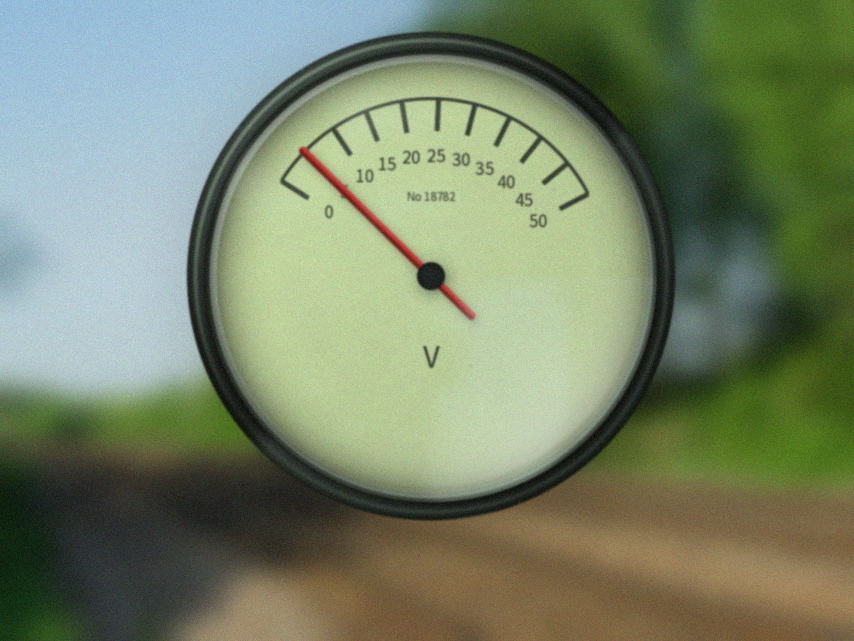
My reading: 5 V
